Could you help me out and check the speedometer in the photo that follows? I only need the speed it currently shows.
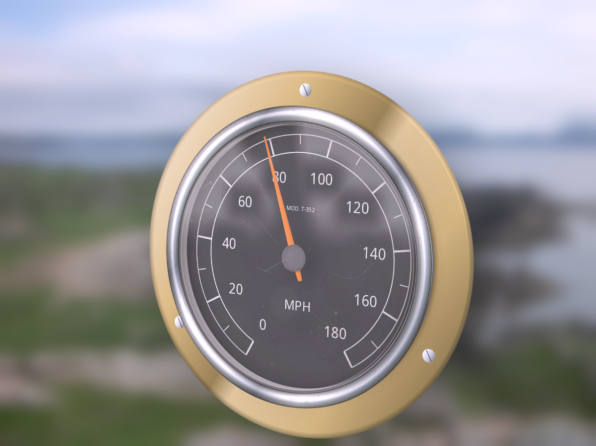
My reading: 80 mph
